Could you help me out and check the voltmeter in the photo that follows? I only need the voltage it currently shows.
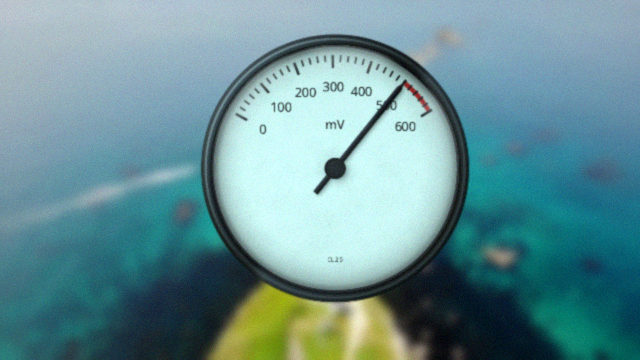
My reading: 500 mV
